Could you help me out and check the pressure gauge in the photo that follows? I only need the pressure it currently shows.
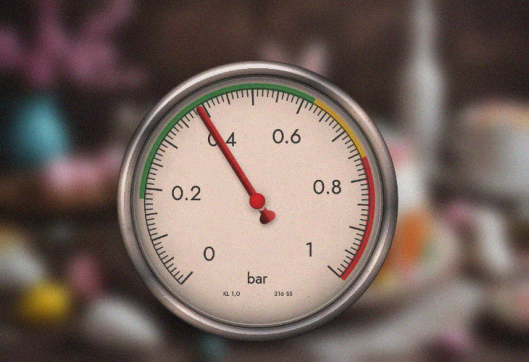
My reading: 0.39 bar
